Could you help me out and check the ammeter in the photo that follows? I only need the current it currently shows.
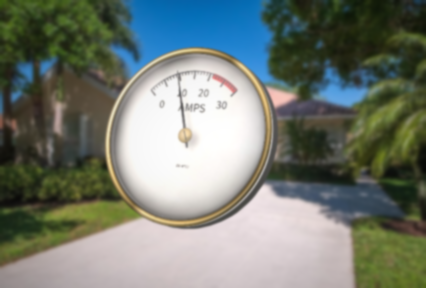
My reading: 10 A
